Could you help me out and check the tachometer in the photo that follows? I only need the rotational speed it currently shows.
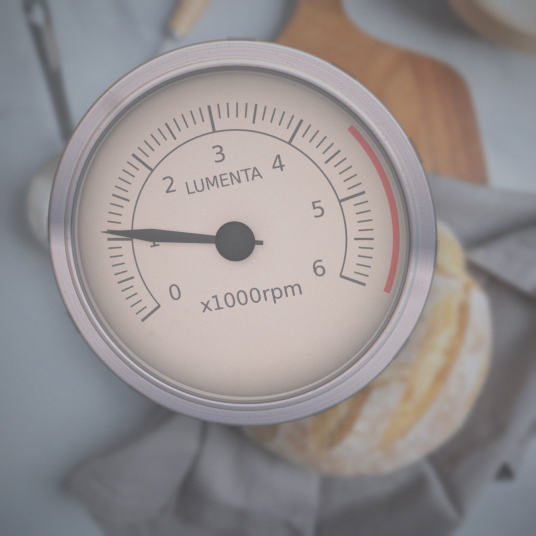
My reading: 1100 rpm
